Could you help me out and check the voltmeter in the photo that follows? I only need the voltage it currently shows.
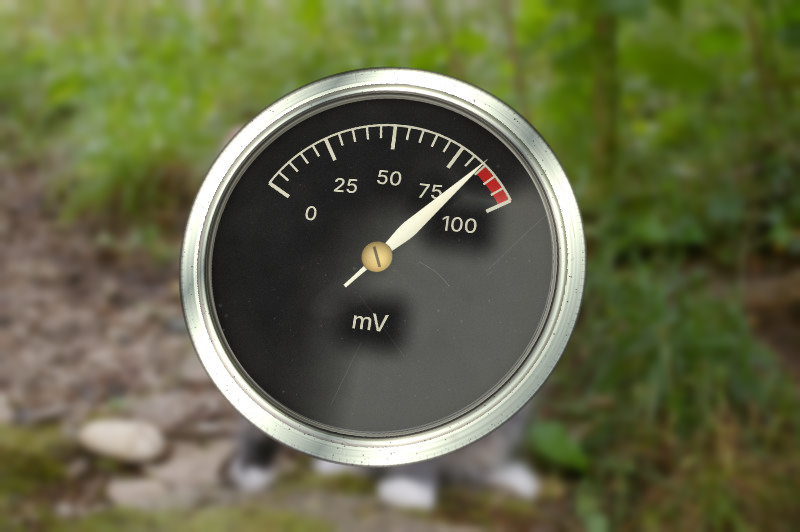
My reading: 85 mV
